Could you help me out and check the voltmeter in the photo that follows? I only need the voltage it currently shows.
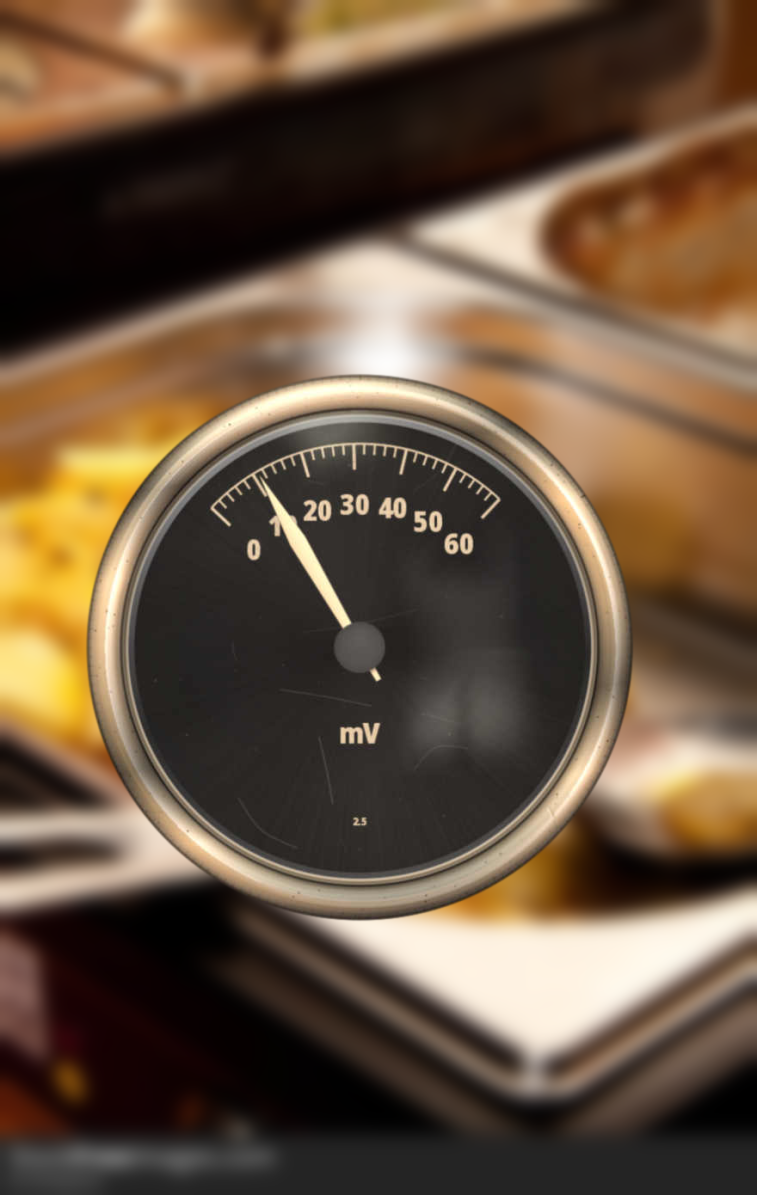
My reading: 11 mV
